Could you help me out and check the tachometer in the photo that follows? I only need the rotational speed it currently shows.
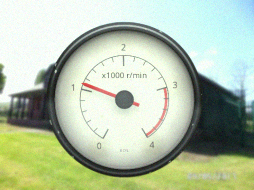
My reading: 1100 rpm
